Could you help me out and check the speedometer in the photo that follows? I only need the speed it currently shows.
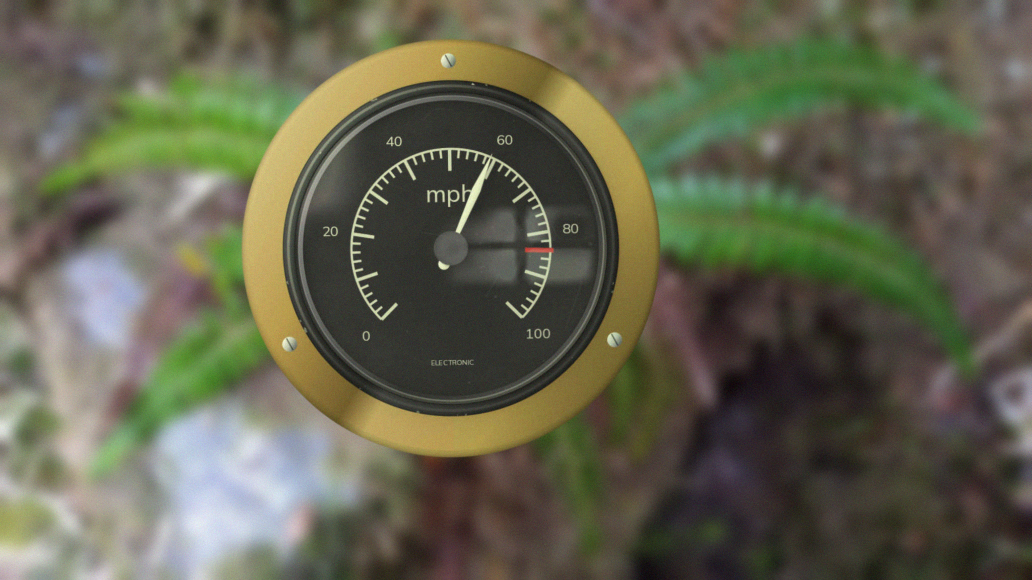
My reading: 59 mph
